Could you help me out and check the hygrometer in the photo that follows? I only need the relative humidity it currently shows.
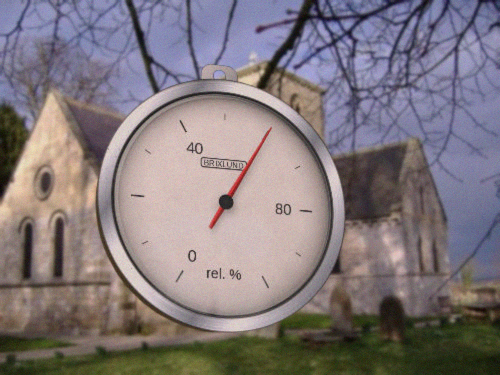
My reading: 60 %
